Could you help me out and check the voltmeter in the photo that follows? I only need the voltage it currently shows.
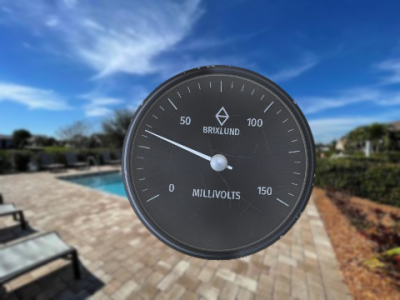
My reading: 32.5 mV
